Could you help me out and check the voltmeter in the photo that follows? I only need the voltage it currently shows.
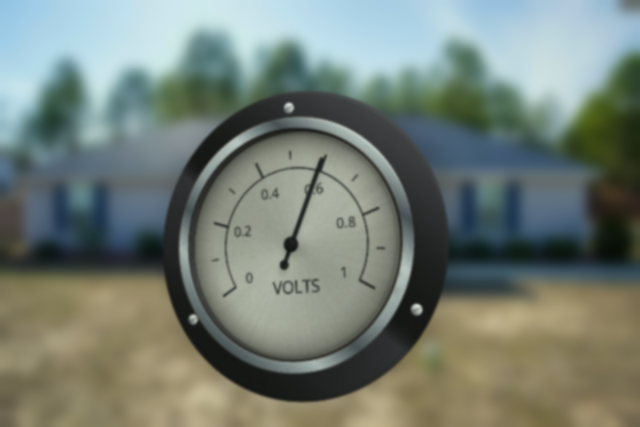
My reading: 0.6 V
